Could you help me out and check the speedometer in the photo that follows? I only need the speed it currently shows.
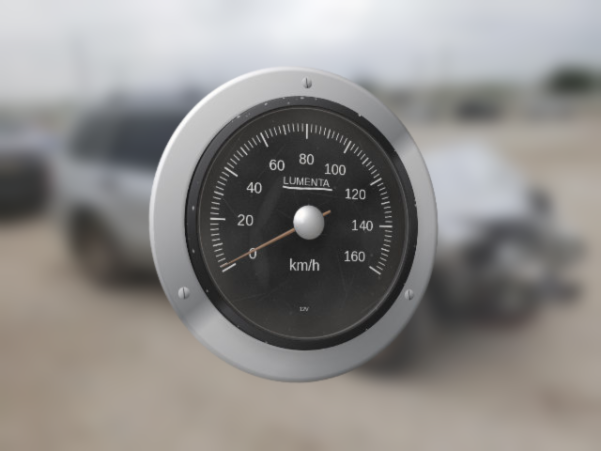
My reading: 2 km/h
